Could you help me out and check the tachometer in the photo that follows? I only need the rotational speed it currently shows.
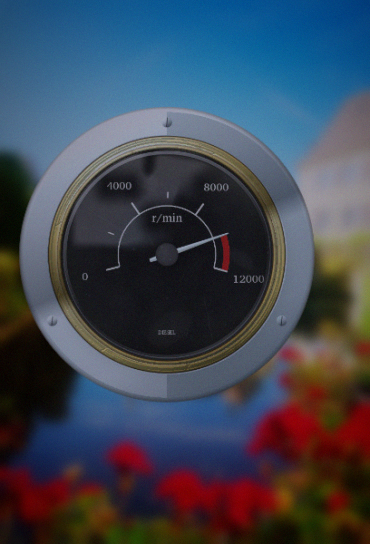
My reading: 10000 rpm
